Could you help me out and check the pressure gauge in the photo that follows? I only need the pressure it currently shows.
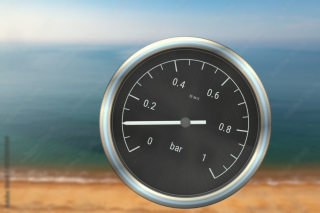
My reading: 0.1 bar
